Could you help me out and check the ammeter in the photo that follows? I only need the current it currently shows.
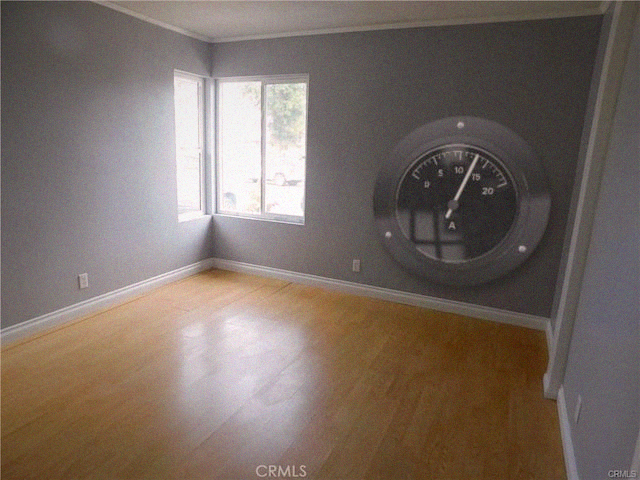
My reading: 13 A
